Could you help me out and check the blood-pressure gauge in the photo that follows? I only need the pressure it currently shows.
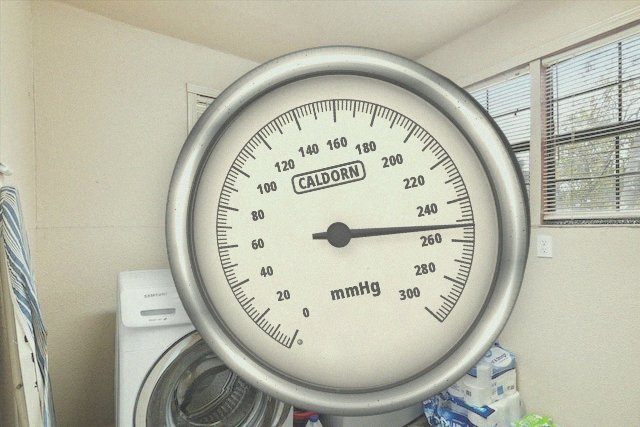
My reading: 252 mmHg
